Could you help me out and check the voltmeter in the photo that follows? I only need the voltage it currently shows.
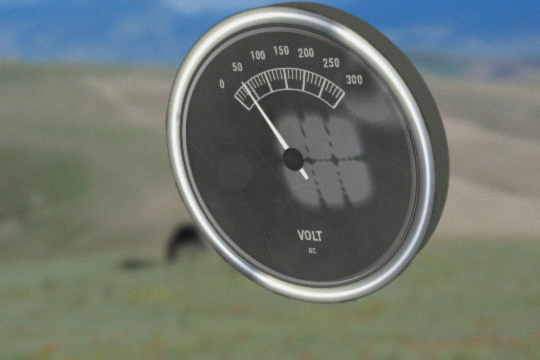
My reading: 50 V
